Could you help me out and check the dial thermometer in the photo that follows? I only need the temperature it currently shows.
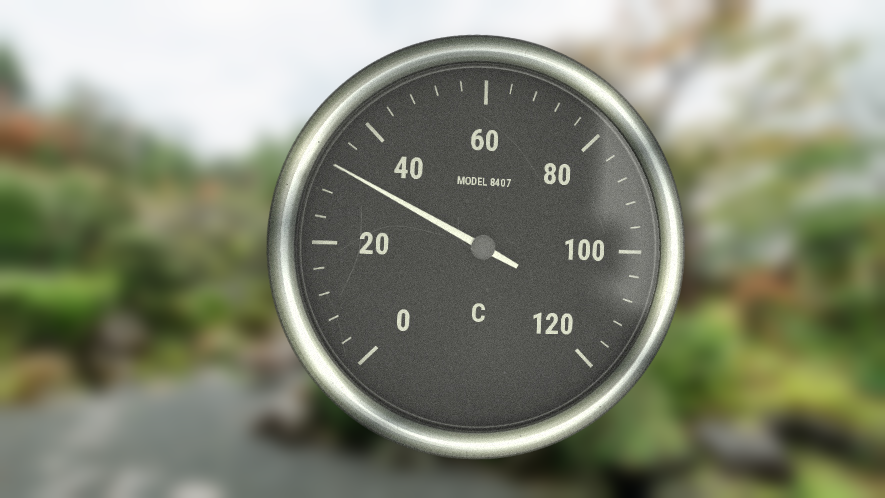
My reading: 32 °C
